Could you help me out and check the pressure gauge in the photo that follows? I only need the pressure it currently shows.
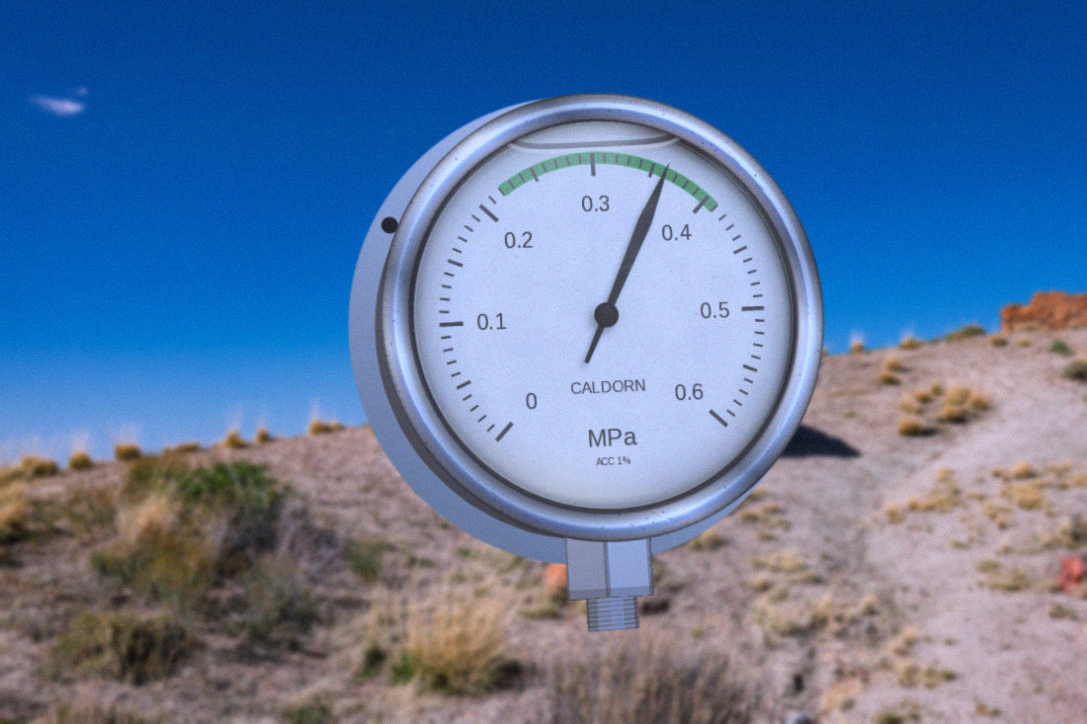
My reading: 0.36 MPa
